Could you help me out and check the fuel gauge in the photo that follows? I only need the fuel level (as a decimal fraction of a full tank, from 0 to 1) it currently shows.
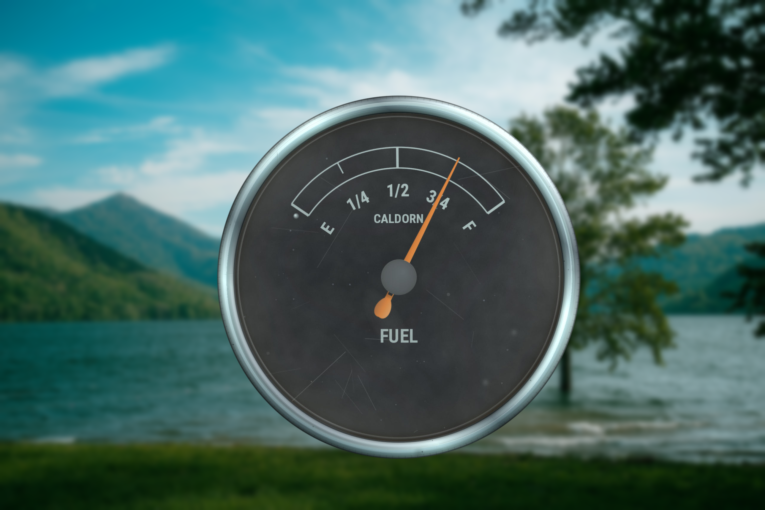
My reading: 0.75
